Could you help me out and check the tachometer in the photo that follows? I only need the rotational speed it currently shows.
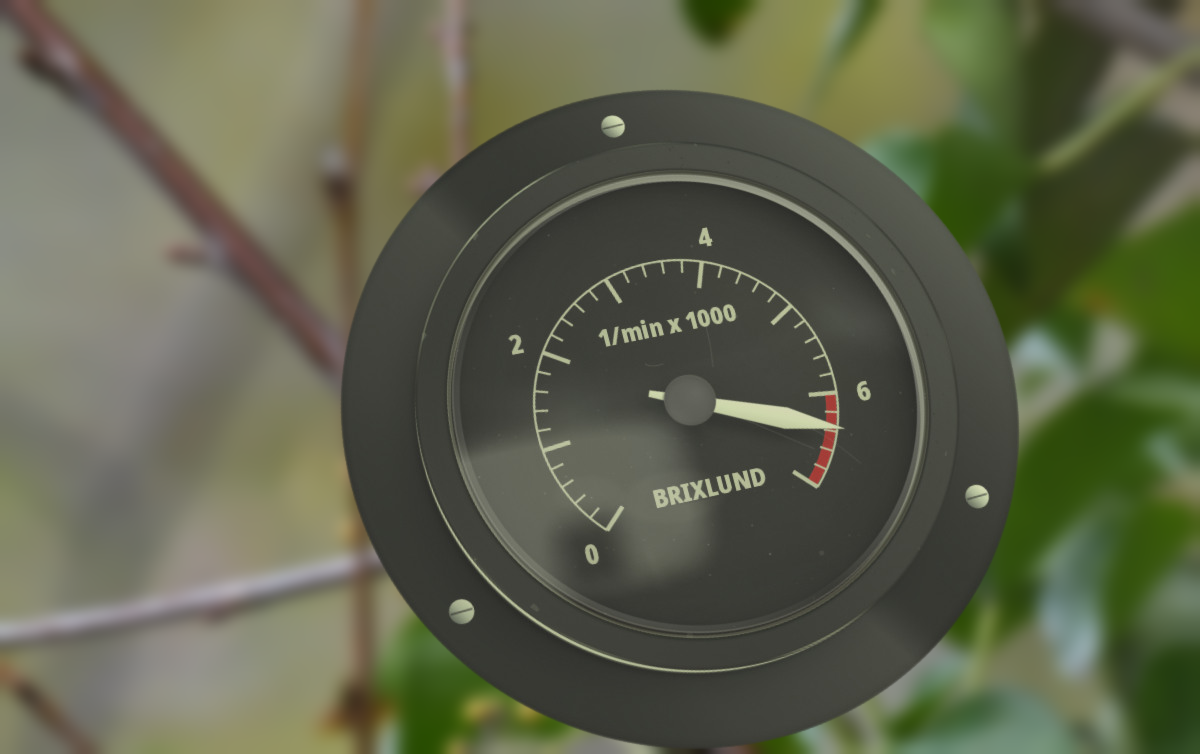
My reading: 6400 rpm
